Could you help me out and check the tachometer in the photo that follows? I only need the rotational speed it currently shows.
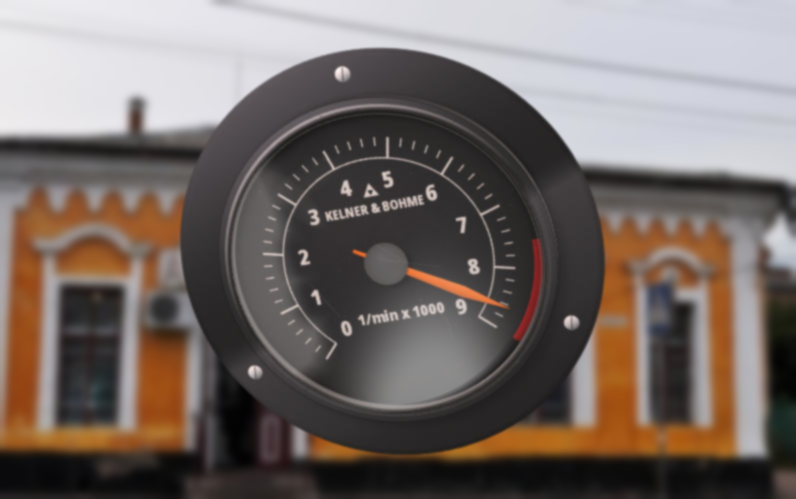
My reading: 8600 rpm
